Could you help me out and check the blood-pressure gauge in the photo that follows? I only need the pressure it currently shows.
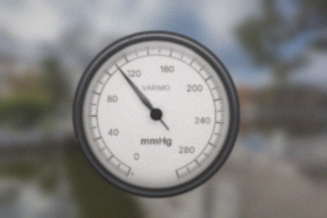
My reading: 110 mmHg
